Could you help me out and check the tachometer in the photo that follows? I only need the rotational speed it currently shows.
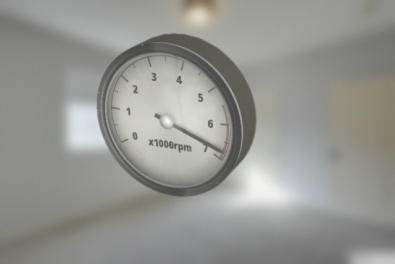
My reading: 6750 rpm
